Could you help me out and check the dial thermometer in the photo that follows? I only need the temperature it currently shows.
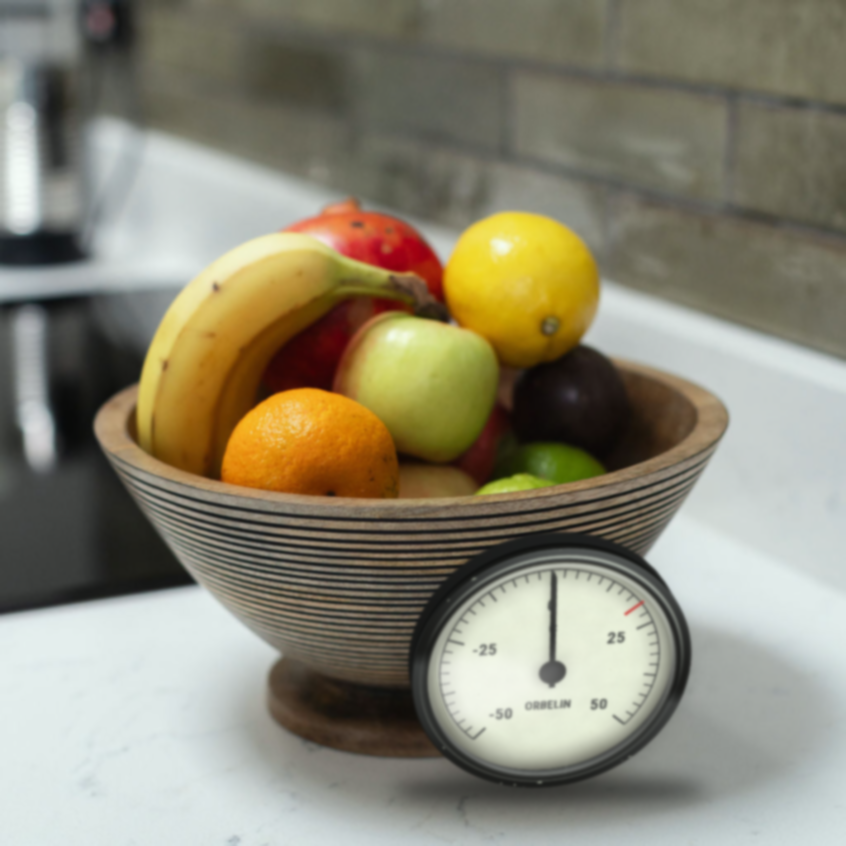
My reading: 0 °C
